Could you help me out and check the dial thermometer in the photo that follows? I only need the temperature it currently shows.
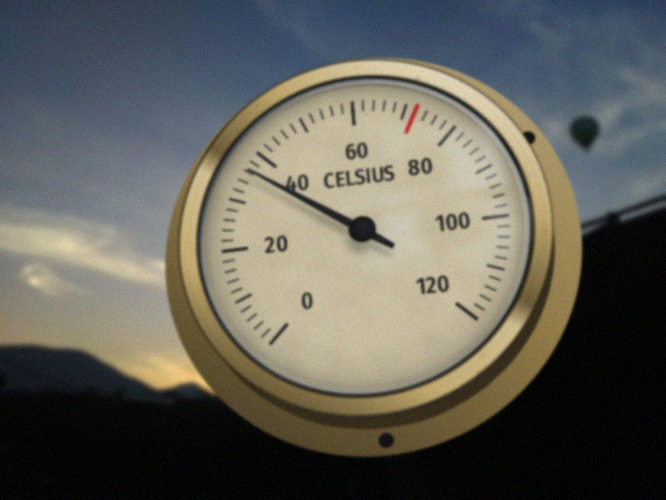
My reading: 36 °C
